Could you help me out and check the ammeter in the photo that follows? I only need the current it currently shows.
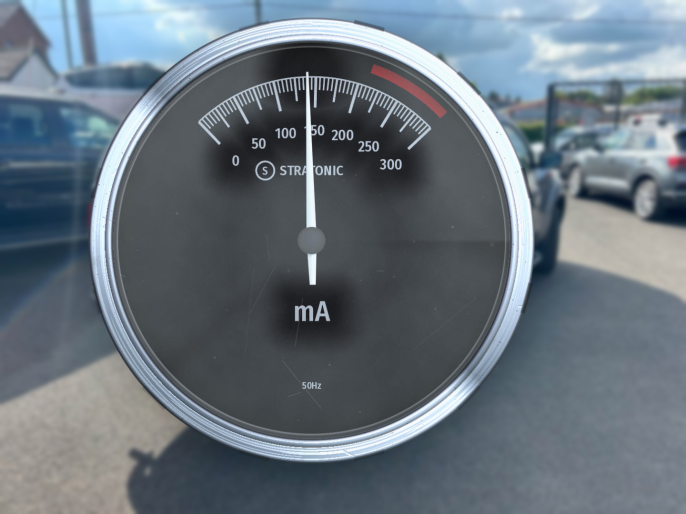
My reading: 140 mA
